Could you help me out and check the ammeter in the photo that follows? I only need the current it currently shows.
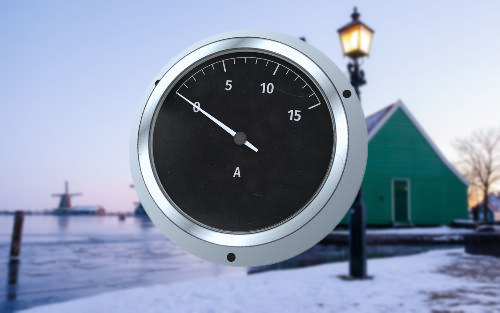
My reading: 0 A
